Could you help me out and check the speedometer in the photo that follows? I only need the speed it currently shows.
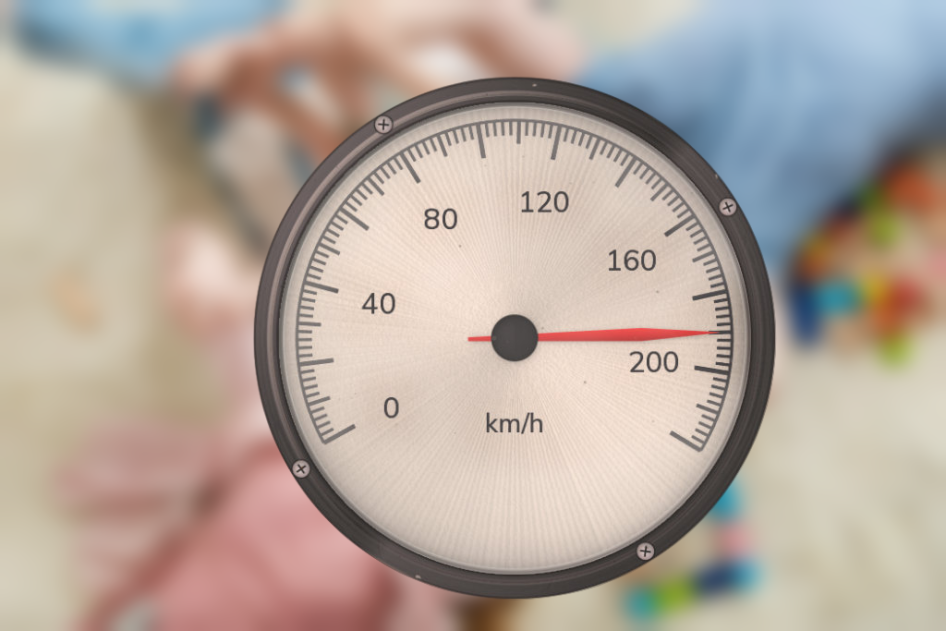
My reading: 190 km/h
